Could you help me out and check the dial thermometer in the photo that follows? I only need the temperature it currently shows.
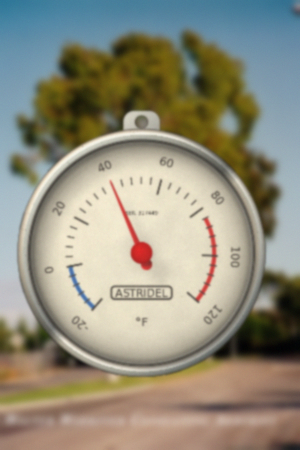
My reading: 40 °F
